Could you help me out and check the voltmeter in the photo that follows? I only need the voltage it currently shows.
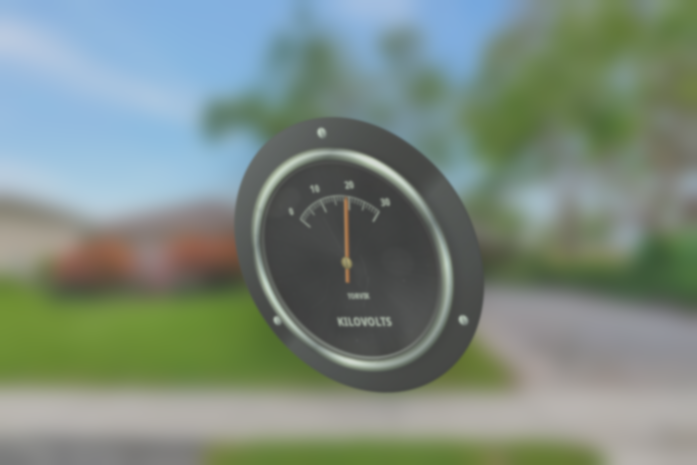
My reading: 20 kV
